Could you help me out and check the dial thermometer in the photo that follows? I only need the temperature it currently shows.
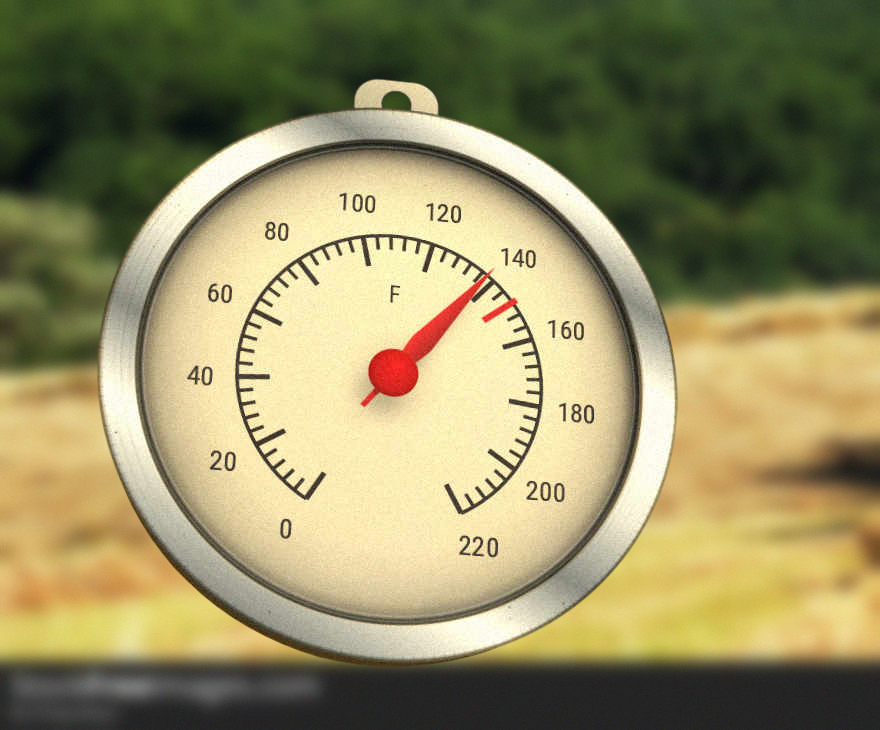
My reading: 138 °F
